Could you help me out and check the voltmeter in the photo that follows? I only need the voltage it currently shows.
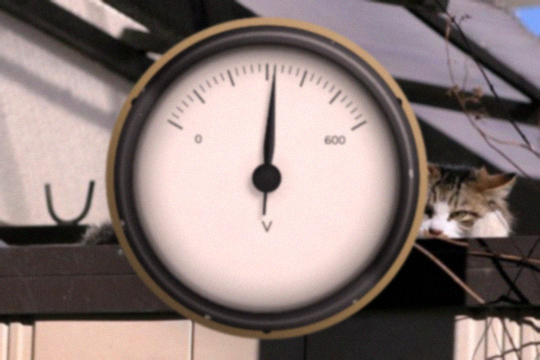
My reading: 320 V
